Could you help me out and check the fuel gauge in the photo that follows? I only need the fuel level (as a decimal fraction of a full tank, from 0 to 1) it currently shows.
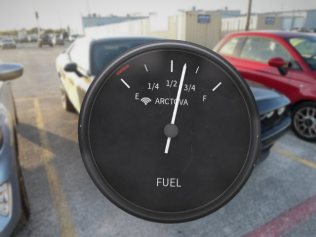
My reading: 0.625
